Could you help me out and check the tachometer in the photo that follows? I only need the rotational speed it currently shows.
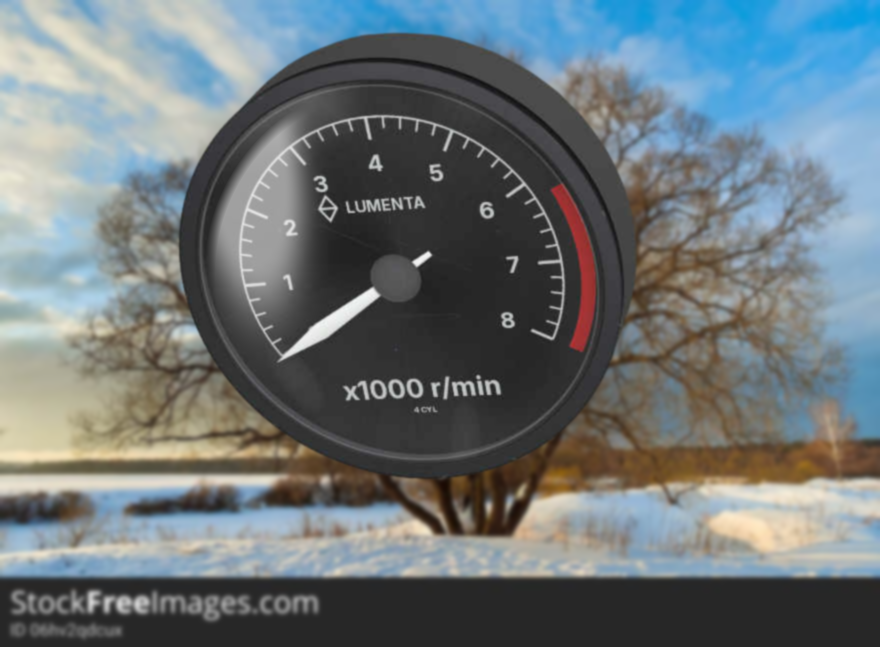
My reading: 0 rpm
